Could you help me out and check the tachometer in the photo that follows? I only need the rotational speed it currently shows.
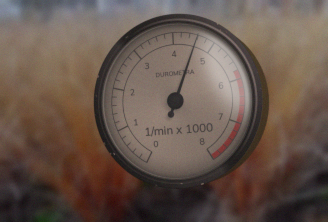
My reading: 4600 rpm
